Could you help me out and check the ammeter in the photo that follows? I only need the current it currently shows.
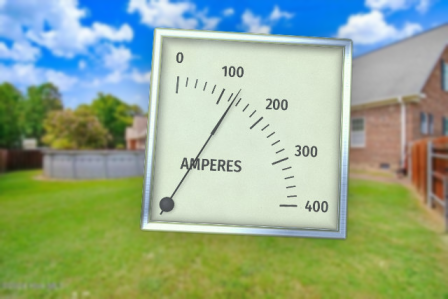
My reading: 130 A
